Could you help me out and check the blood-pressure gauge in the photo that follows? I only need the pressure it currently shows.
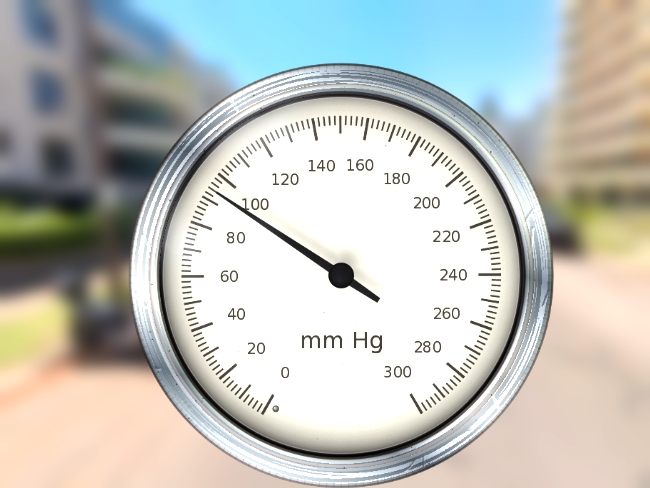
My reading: 94 mmHg
